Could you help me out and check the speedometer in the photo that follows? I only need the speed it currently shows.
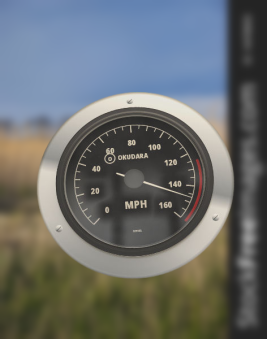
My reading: 147.5 mph
